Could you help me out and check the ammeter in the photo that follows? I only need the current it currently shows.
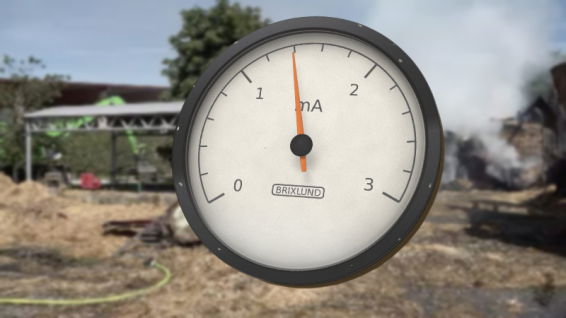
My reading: 1.4 mA
